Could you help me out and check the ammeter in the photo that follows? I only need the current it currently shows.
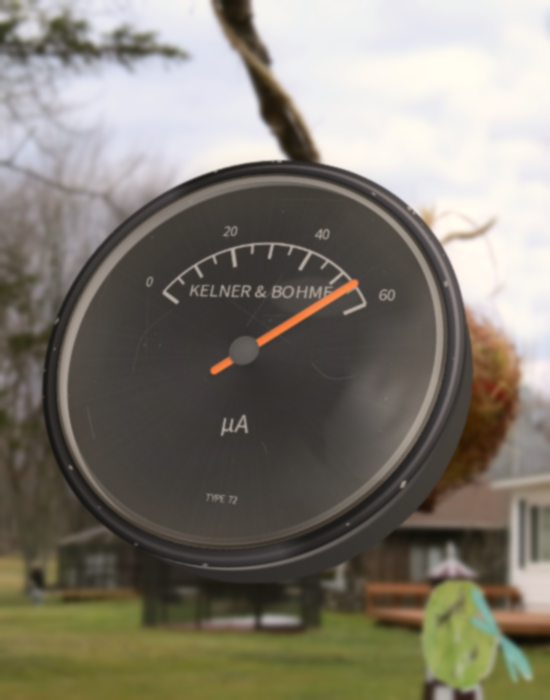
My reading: 55 µA
